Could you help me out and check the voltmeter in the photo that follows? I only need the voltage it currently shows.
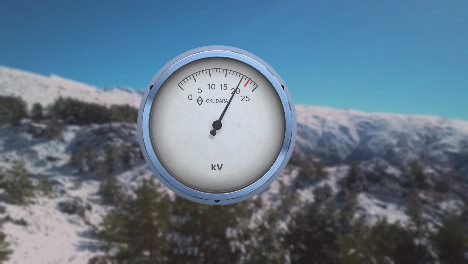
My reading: 20 kV
